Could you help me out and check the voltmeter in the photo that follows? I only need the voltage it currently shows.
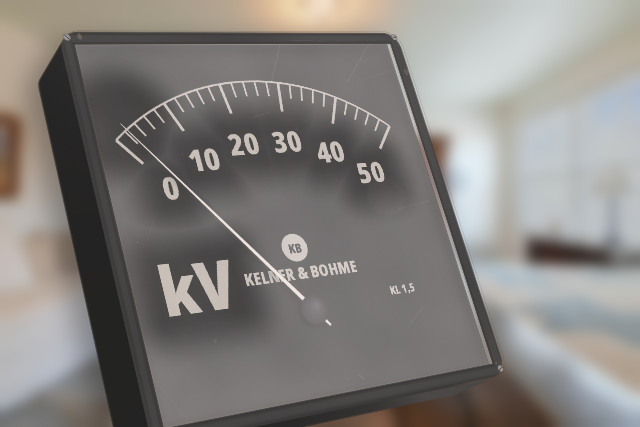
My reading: 2 kV
